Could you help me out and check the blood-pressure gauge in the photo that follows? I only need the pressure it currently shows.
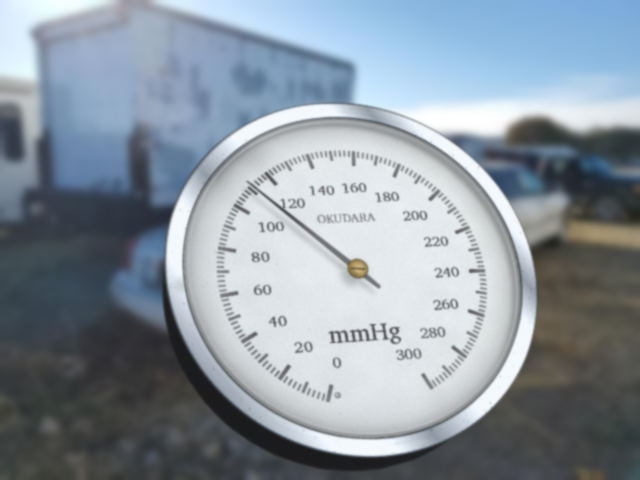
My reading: 110 mmHg
